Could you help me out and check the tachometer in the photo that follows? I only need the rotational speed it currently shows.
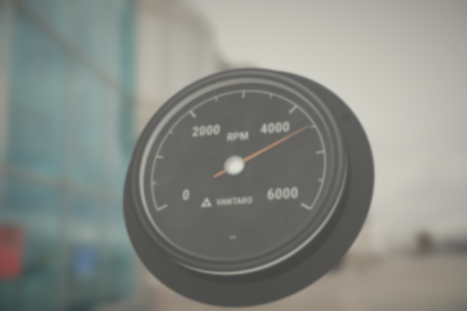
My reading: 4500 rpm
